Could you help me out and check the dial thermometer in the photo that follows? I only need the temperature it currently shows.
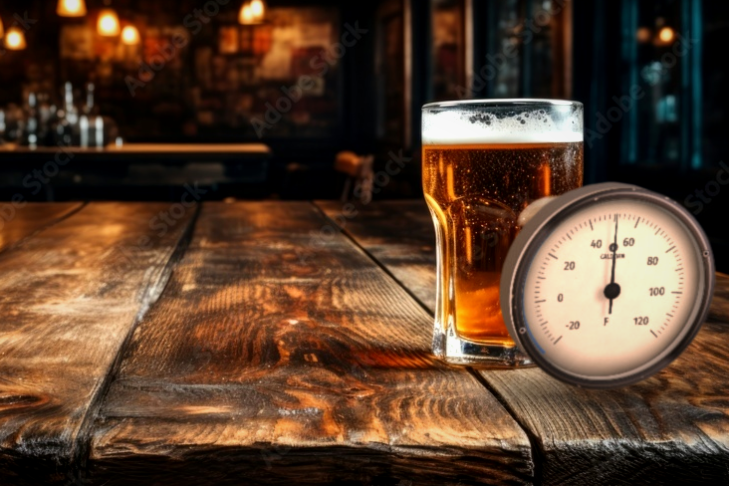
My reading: 50 °F
